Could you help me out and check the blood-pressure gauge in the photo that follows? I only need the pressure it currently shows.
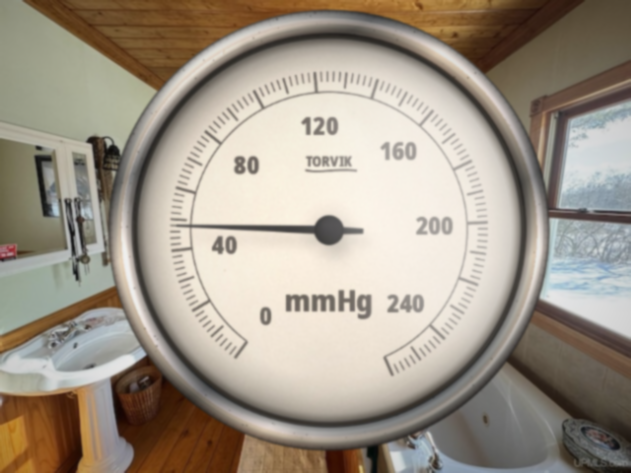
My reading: 48 mmHg
